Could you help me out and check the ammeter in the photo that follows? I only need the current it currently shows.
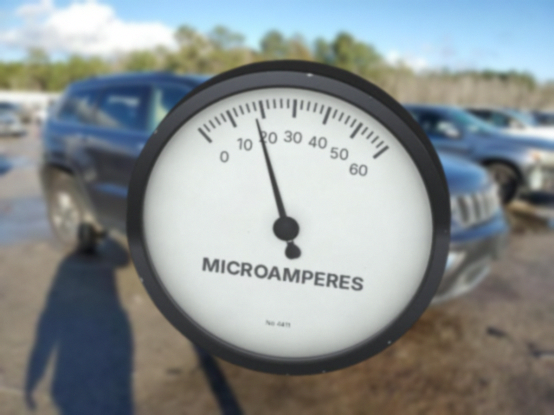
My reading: 18 µA
